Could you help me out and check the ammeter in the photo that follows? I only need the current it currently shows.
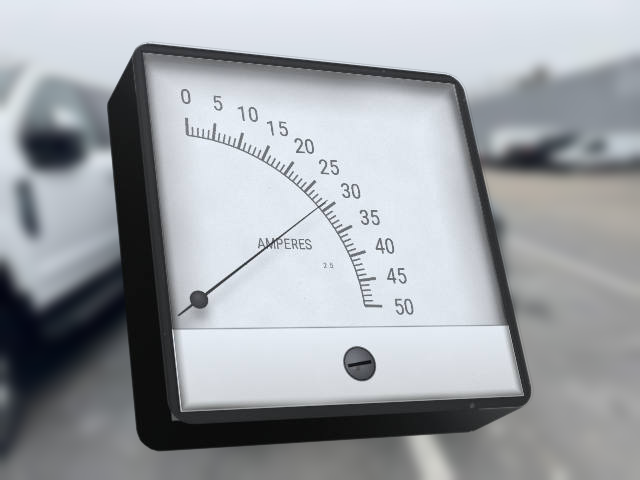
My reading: 29 A
